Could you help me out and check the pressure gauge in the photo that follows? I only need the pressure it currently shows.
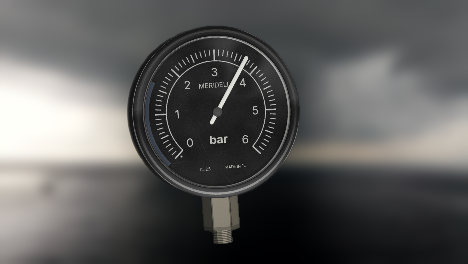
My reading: 3.7 bar
